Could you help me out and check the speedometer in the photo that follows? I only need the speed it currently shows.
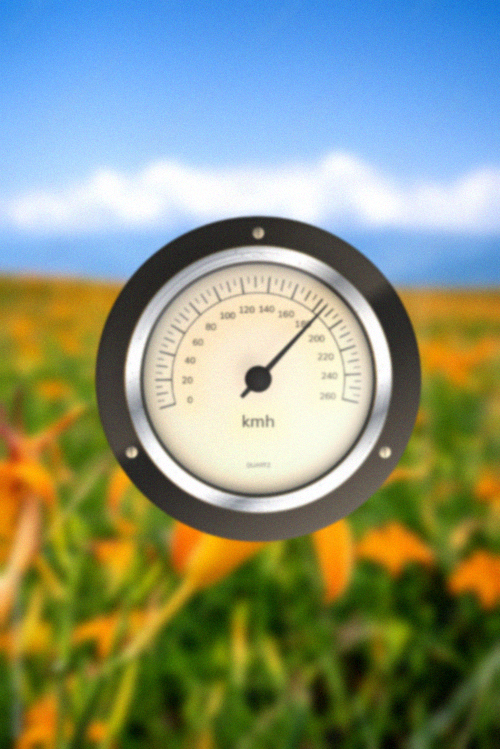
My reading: 185 km/h
